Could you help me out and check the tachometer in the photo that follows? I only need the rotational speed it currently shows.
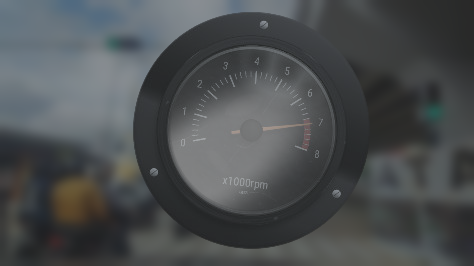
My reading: 7000 rpm
